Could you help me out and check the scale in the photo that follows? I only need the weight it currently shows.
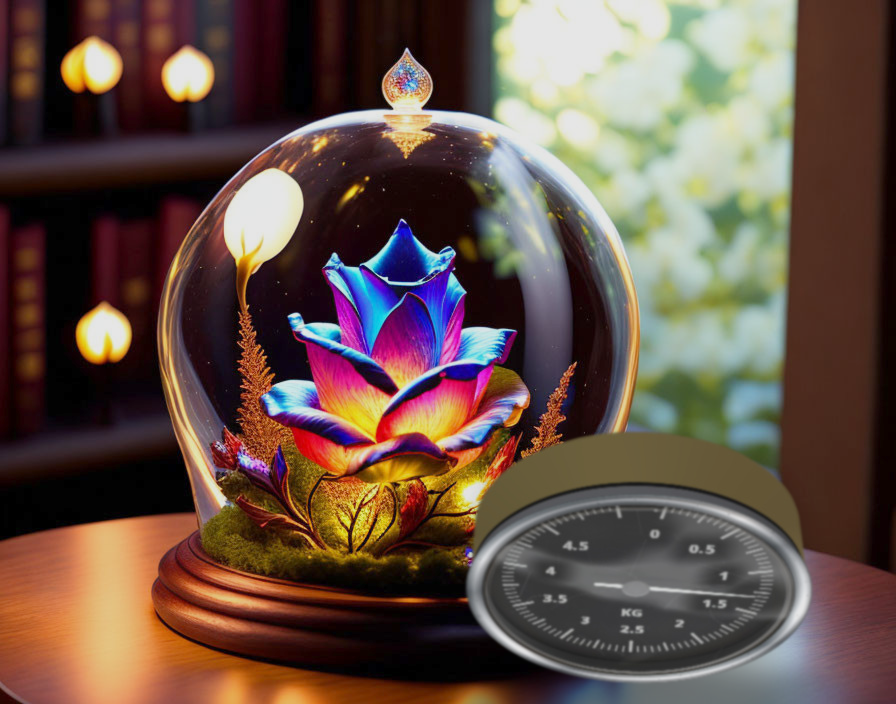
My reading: 1.25 kg
